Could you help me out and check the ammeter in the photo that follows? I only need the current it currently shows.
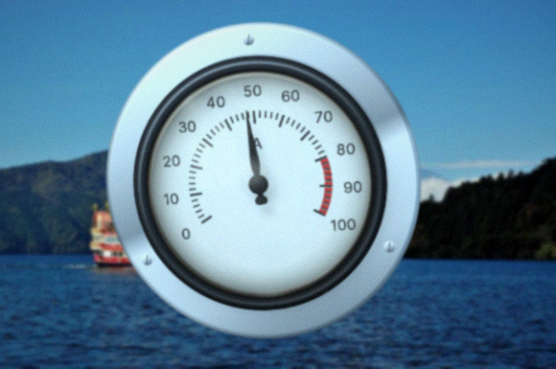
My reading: 48 A
